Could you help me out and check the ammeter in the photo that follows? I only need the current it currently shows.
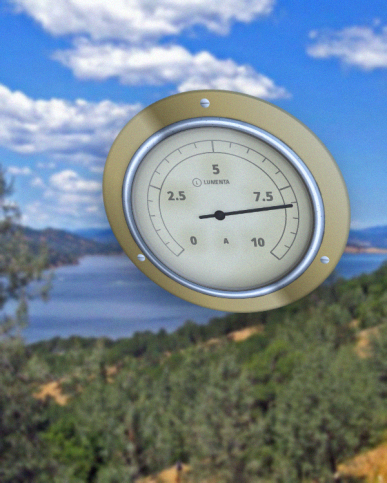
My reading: 8 A
